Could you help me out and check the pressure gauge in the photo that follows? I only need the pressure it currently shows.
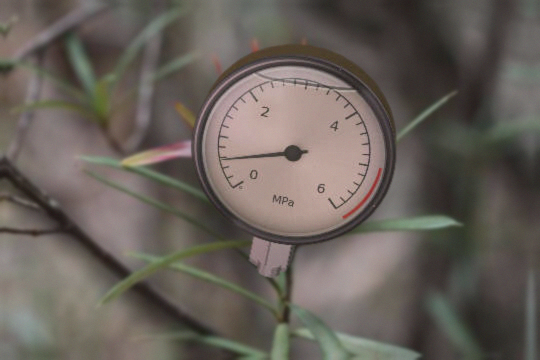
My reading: 0.6 MPa
